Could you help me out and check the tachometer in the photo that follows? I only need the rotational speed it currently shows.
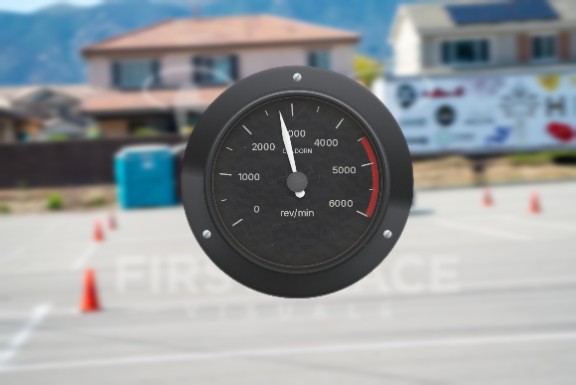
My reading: 2750 rpm
